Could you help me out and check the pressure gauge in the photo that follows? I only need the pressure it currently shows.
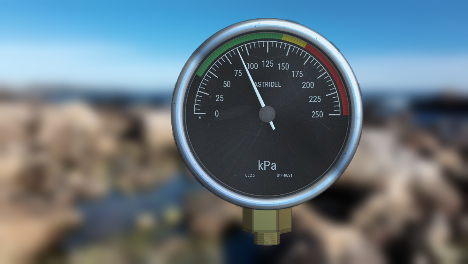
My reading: 90 kPa
